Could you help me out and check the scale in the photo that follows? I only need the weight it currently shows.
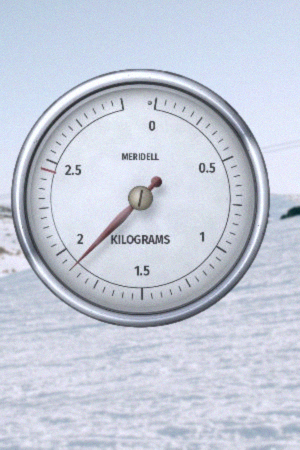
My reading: 1.9 kg
